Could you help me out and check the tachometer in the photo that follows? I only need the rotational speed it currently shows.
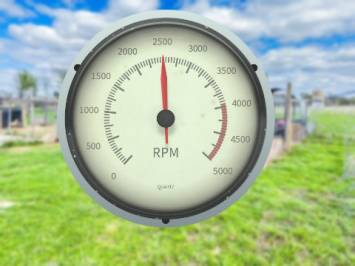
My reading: 2500 rpm
